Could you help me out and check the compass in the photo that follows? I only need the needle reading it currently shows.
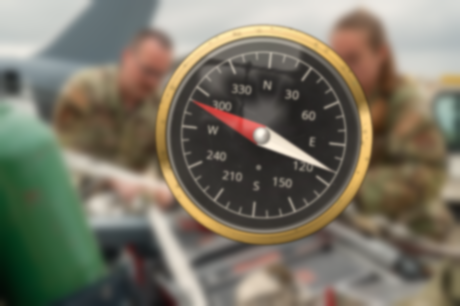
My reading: 290 °
